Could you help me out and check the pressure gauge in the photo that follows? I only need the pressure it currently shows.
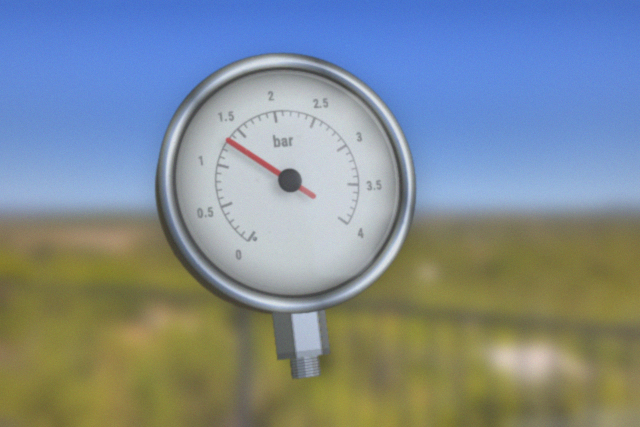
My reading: 1.3 bar
